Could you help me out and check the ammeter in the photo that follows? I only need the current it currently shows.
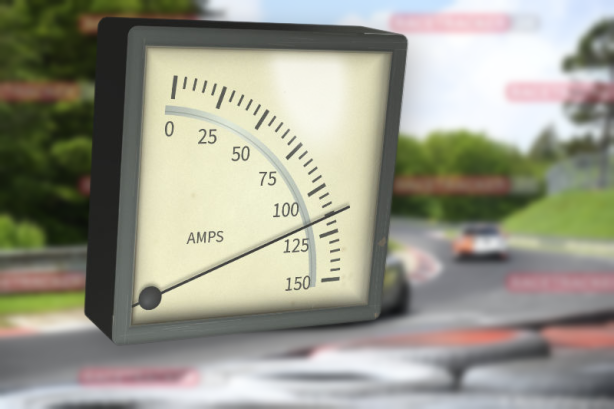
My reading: 115 A
